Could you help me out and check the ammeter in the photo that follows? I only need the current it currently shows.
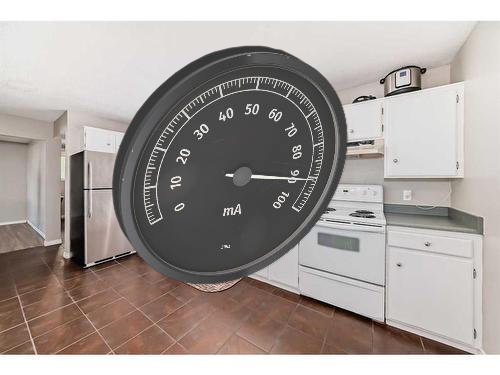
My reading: 90 mA
